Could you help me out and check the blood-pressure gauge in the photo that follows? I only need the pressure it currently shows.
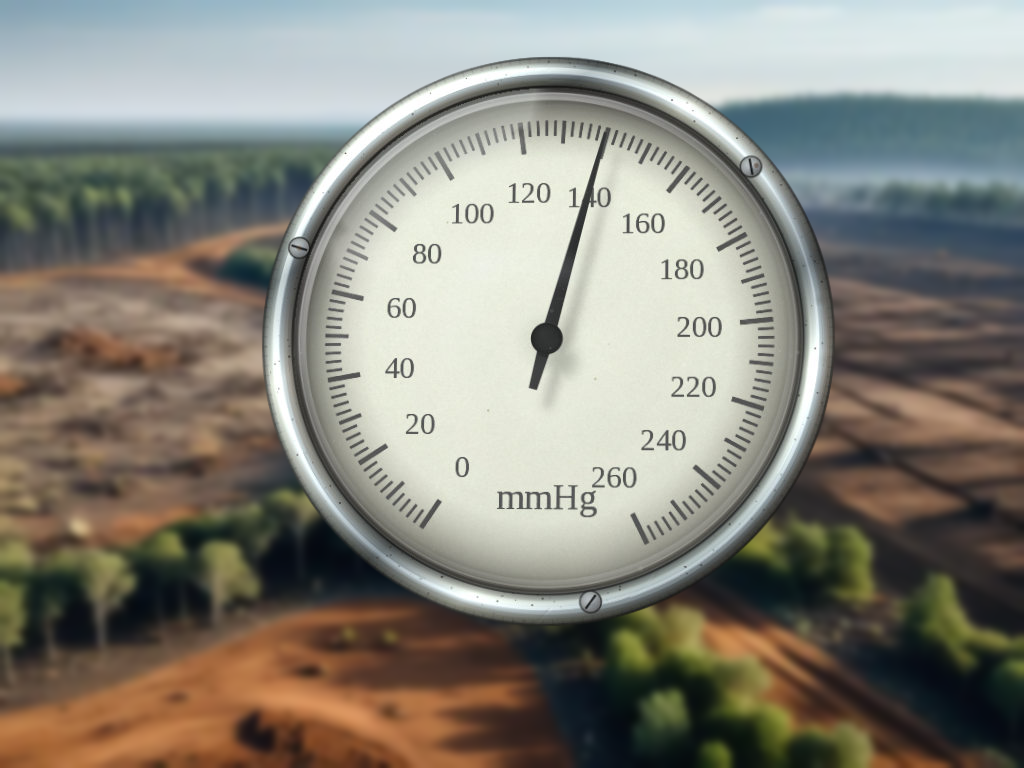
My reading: 140 mmHg
